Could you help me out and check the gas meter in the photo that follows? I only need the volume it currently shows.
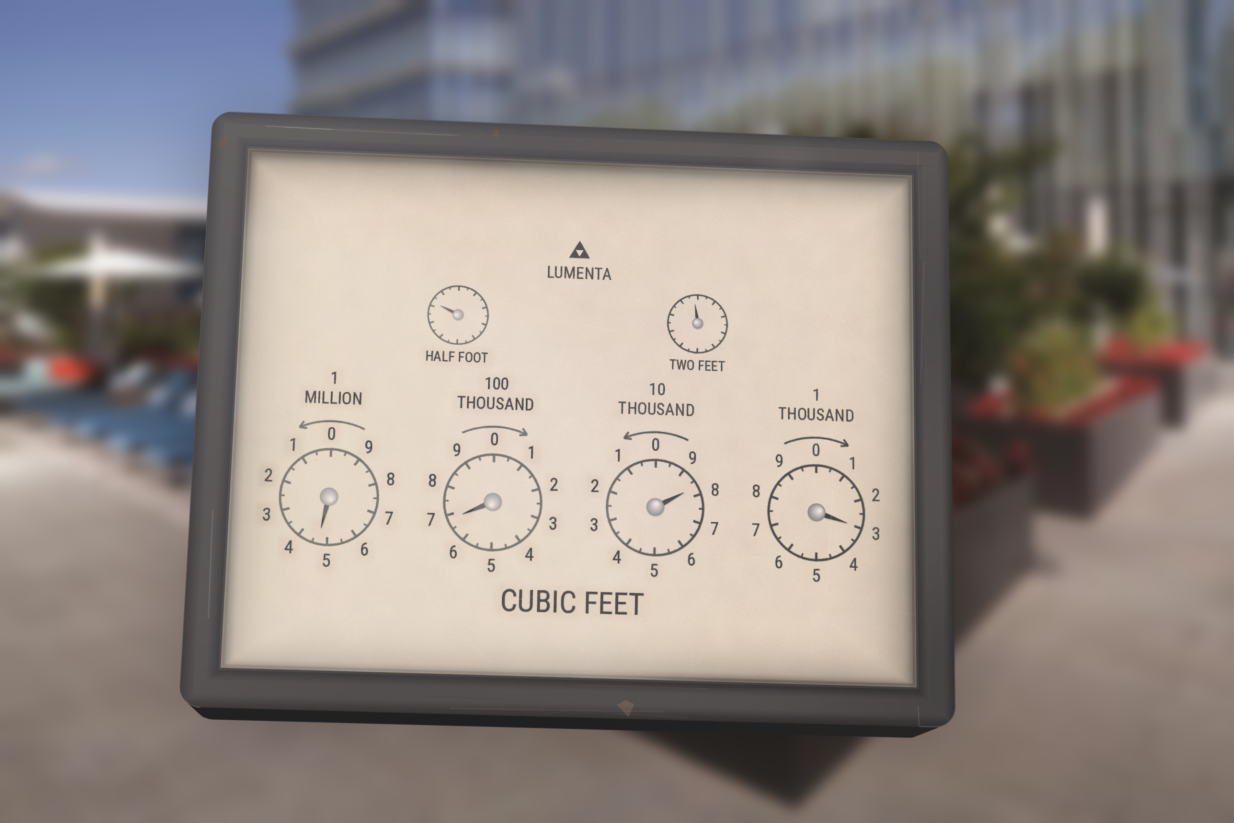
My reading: 468300 ft³
